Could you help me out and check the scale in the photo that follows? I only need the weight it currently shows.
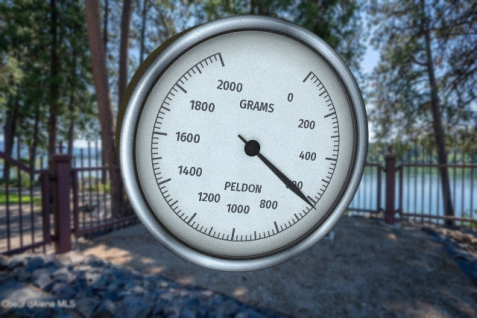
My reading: 620 g
